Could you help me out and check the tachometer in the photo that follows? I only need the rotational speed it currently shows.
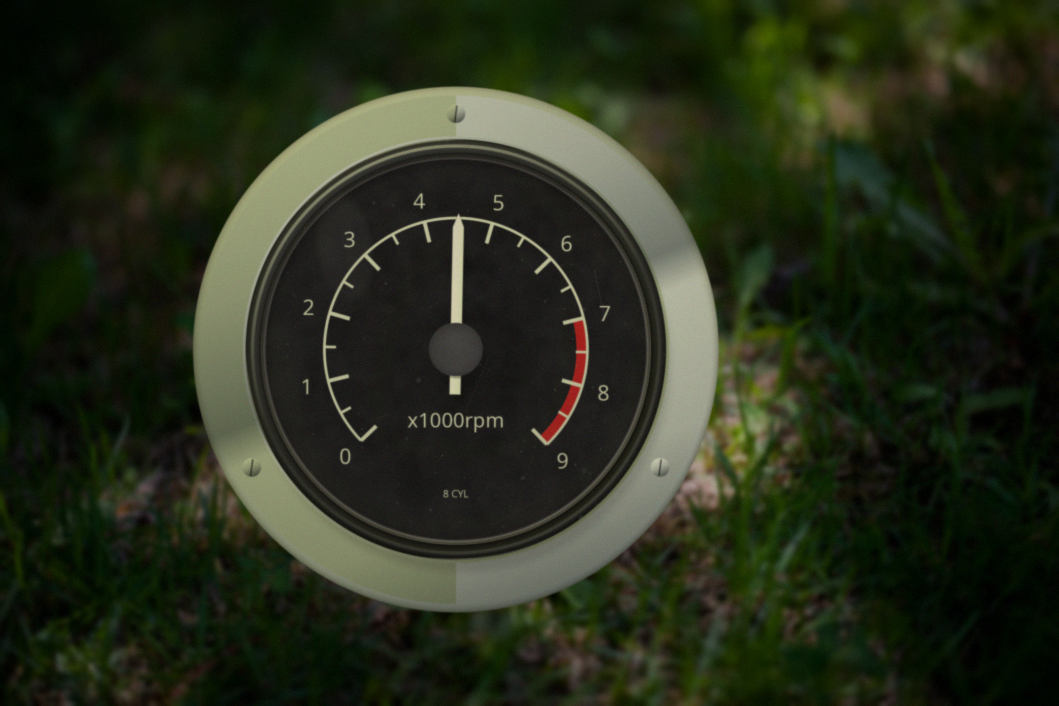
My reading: 4500 rpm
